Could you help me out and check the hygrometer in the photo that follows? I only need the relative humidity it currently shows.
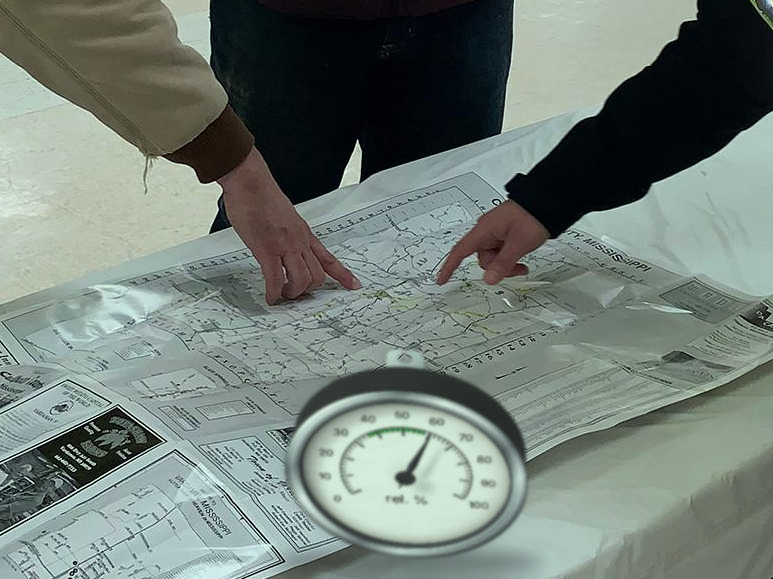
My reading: 60 %
